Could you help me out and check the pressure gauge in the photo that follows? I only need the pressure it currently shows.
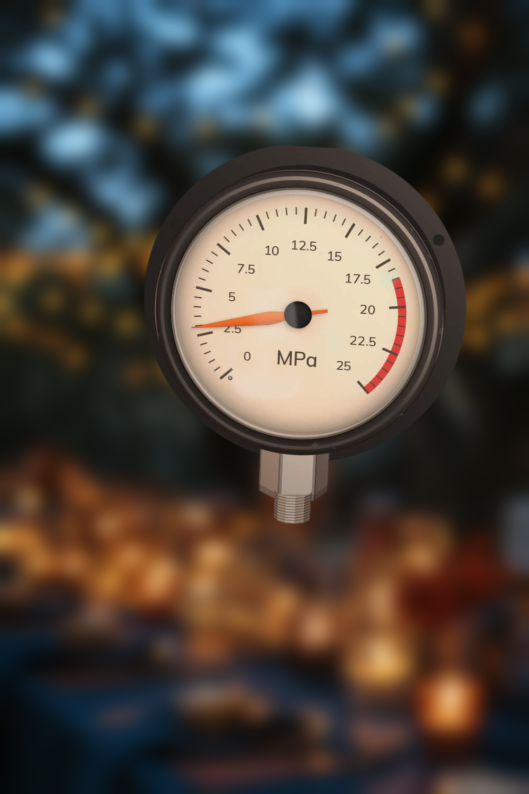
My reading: 3 MPa
